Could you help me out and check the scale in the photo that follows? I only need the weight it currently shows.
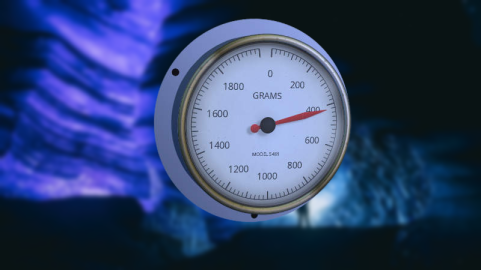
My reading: 420 g
